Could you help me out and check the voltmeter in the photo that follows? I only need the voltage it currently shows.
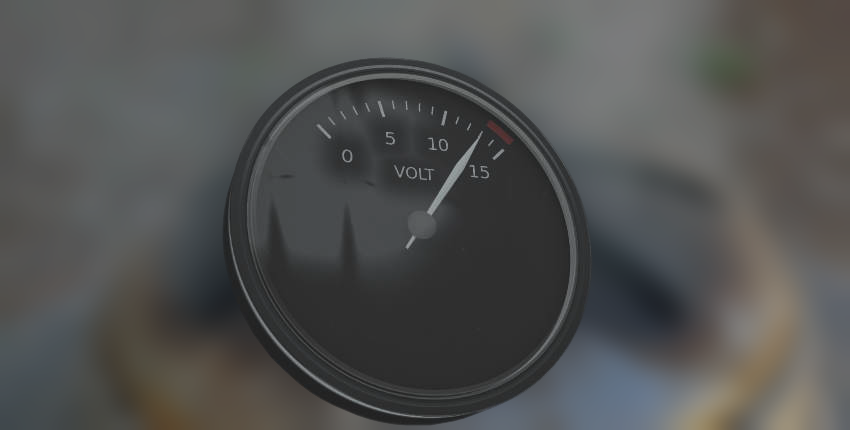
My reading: 13 V
